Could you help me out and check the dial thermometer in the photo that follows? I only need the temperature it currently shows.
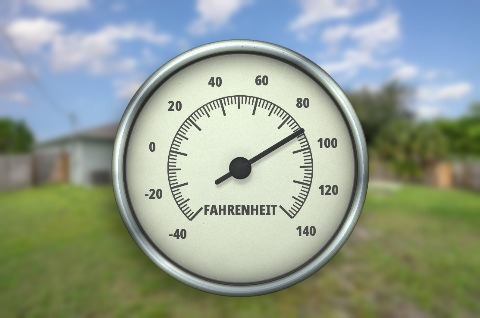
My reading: 90 °F
